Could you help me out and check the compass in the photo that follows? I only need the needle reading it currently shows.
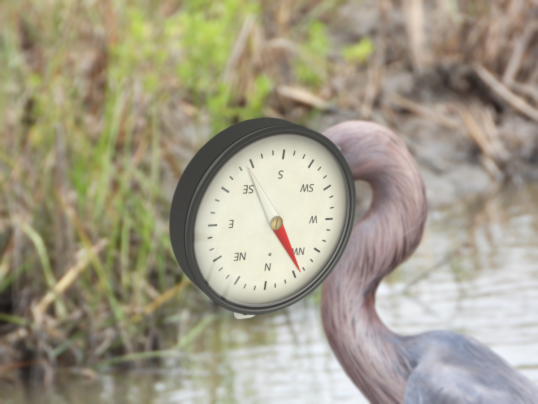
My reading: 325 °
